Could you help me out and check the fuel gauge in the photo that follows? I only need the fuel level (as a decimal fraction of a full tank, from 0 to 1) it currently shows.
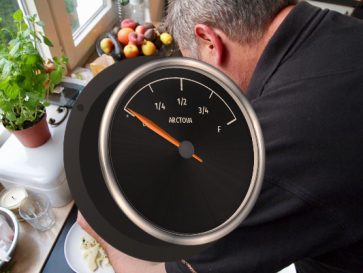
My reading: 0
